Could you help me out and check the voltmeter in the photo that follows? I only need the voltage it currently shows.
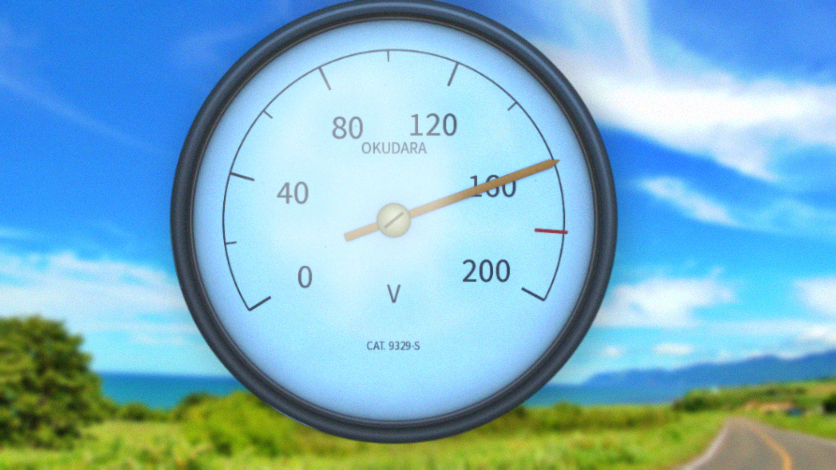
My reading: 160 V
